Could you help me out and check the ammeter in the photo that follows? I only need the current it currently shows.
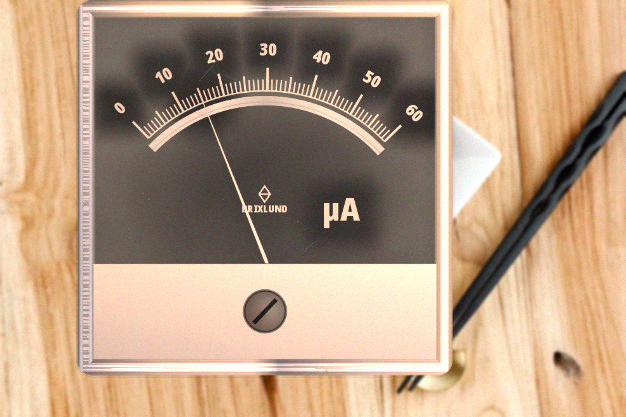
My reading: 15 µA
